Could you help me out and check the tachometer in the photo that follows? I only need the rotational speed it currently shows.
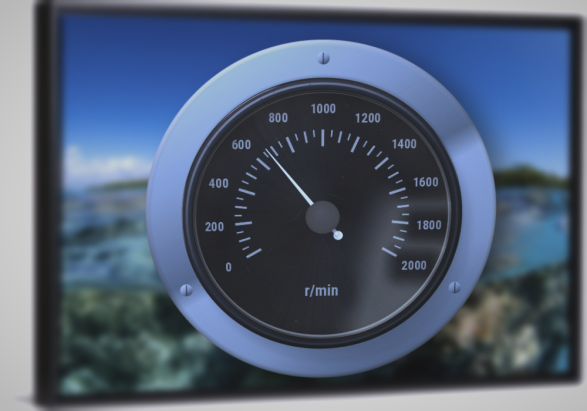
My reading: 675 rpm
